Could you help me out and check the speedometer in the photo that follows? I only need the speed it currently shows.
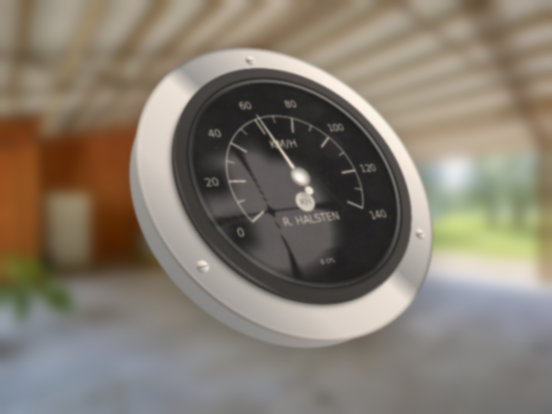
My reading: 60 km/h
